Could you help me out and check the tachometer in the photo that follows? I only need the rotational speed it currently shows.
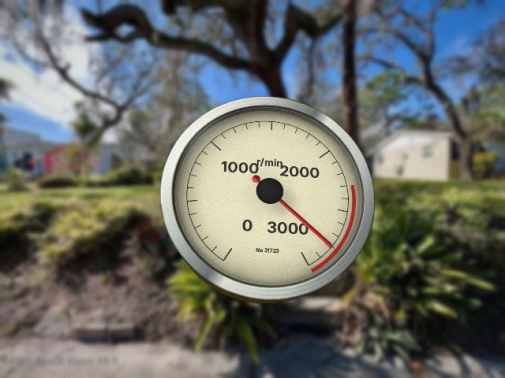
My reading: 2800 rpm
